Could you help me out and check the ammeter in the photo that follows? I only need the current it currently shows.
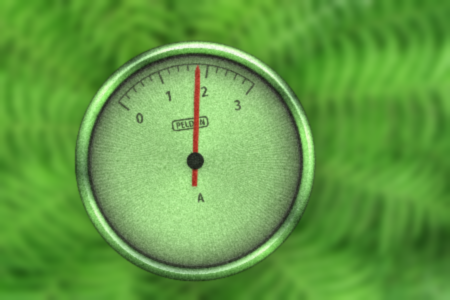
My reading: 1.8 A
